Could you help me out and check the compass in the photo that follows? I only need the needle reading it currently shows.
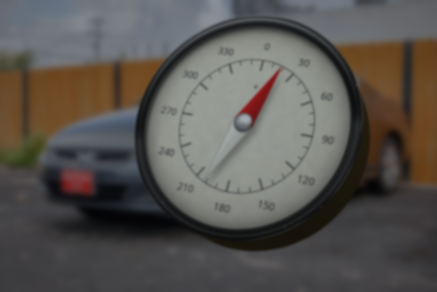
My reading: 20 °
